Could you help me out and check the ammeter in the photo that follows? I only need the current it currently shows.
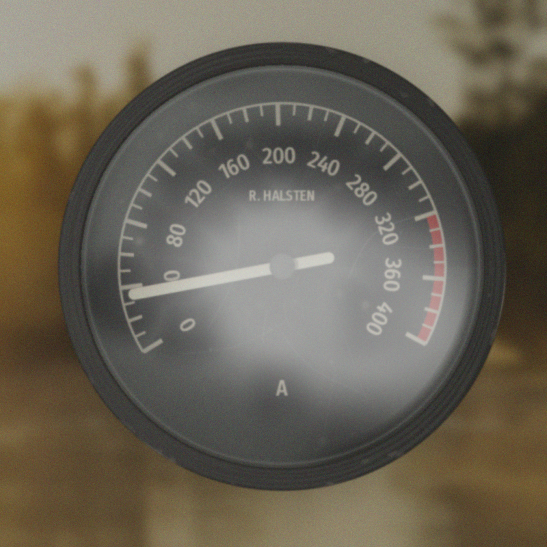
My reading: 35 A
